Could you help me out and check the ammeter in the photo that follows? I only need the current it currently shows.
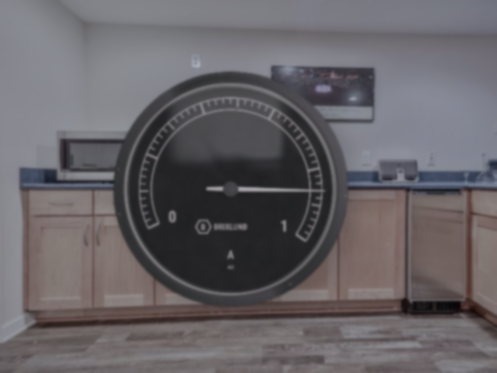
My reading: 0.86 A
